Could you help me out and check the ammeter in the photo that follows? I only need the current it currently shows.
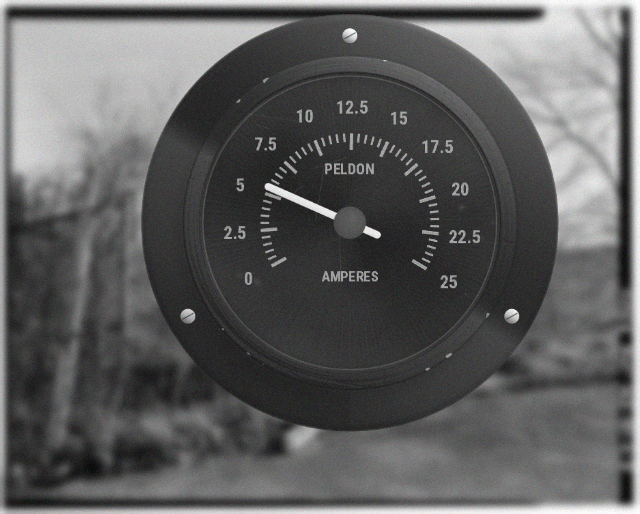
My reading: 5.5 A
